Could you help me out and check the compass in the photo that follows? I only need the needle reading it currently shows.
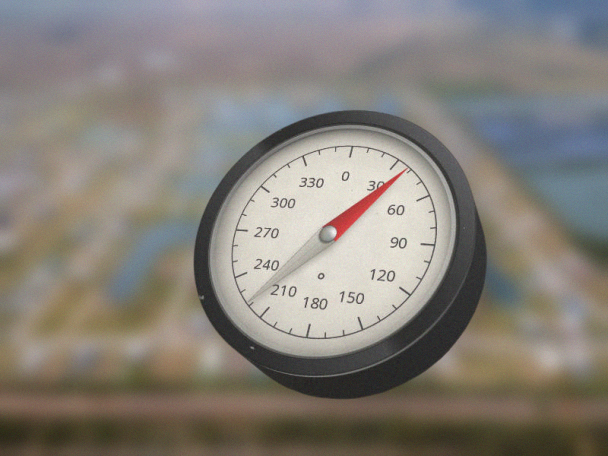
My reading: 40 °
